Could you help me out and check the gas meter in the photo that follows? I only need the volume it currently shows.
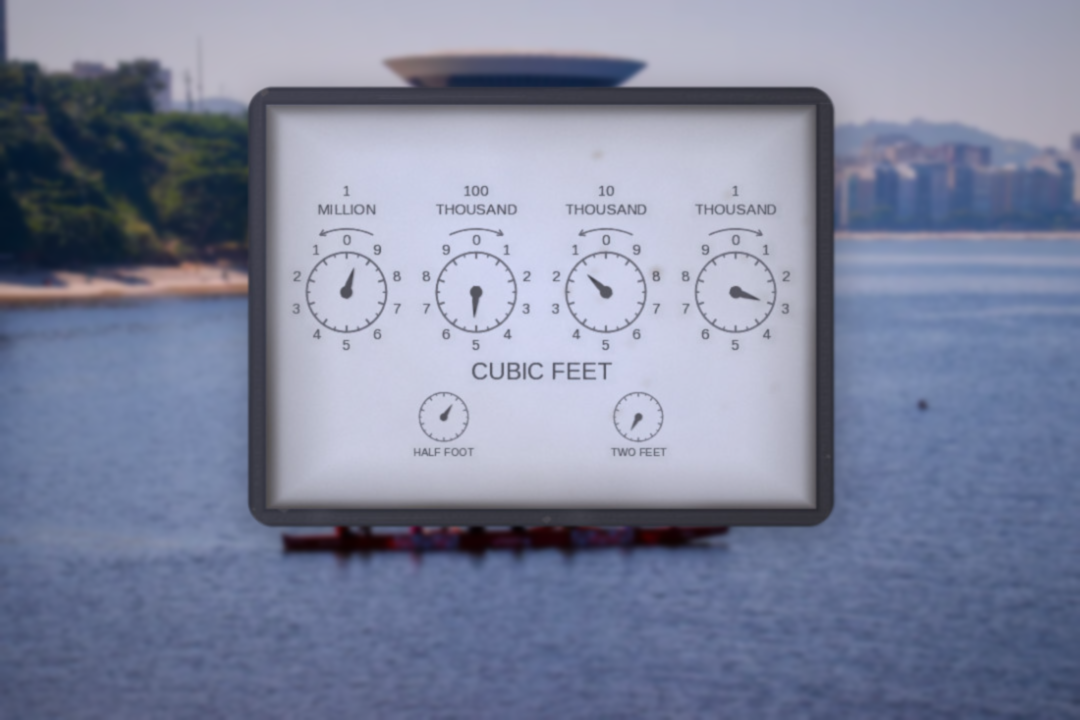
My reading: 951300 ft³
